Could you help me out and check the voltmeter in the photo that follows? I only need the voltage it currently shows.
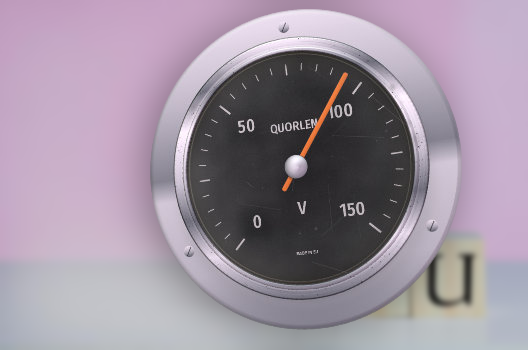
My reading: 95 V
